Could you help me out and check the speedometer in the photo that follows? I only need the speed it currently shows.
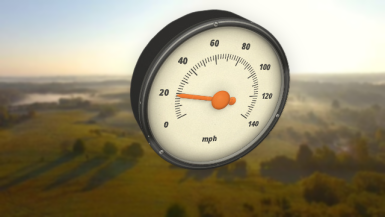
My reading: 20 mph
